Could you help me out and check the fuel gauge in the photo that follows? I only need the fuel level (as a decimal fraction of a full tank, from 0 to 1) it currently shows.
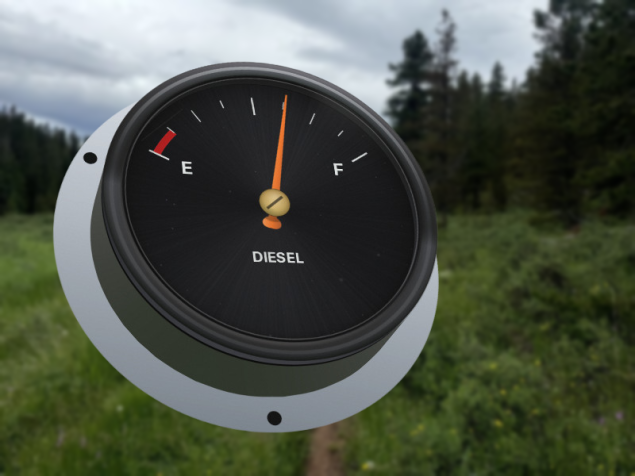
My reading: 0.625
